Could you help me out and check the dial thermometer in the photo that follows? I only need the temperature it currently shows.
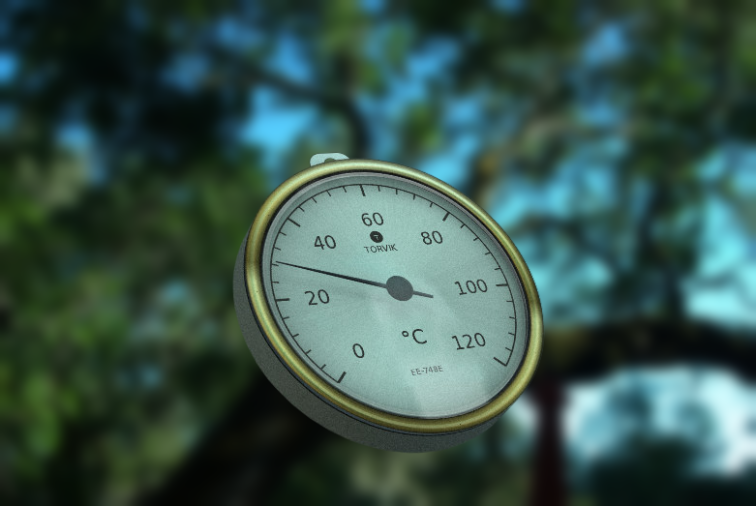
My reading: 28 °C
